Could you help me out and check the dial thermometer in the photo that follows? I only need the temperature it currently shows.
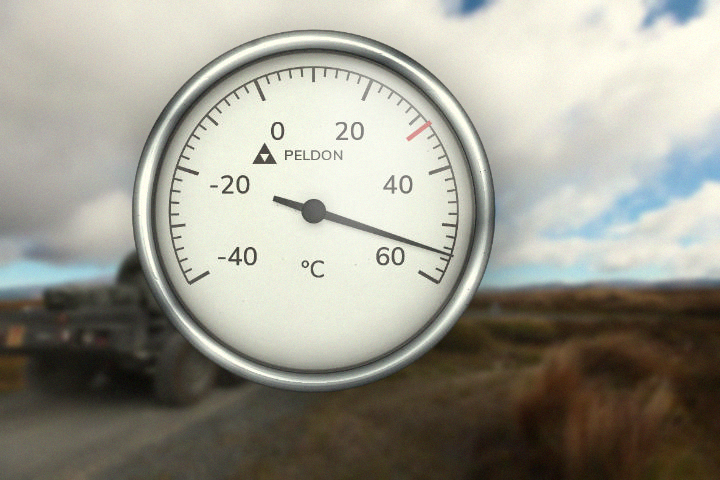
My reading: 55 °C
